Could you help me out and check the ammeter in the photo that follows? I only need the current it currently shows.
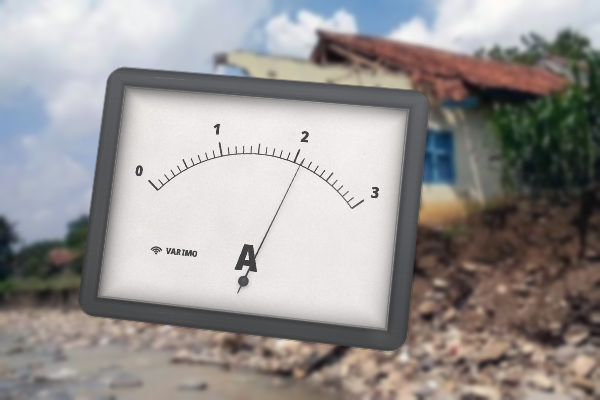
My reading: 2.1 A
